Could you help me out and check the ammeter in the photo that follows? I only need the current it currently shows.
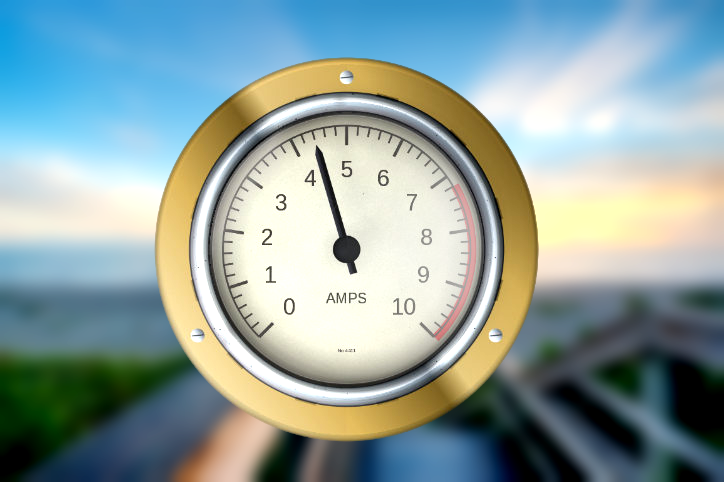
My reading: 4.4 A
